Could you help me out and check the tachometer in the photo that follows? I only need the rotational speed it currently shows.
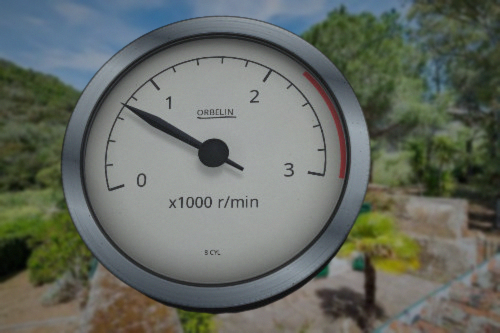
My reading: 700 rpm
